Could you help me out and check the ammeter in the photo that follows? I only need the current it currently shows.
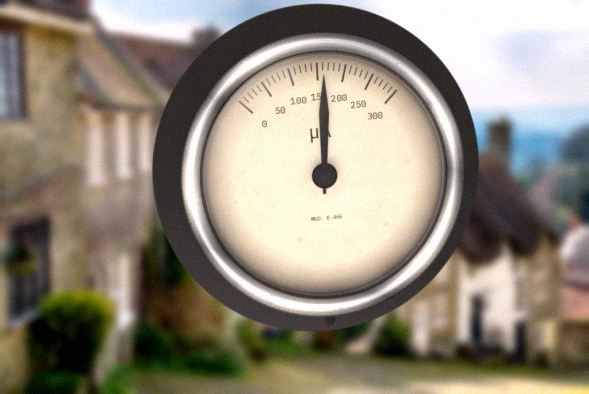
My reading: 160 µA
